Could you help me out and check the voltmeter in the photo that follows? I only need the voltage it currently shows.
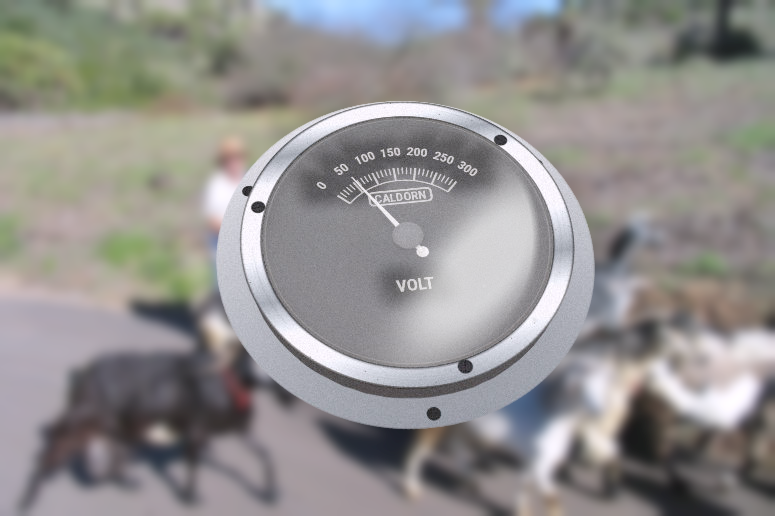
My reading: 50 V
